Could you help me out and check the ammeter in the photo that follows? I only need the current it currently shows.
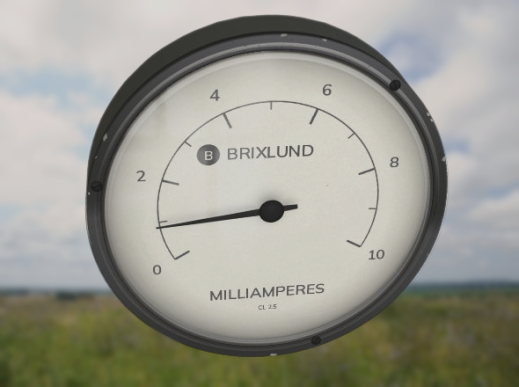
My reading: 1 mA
